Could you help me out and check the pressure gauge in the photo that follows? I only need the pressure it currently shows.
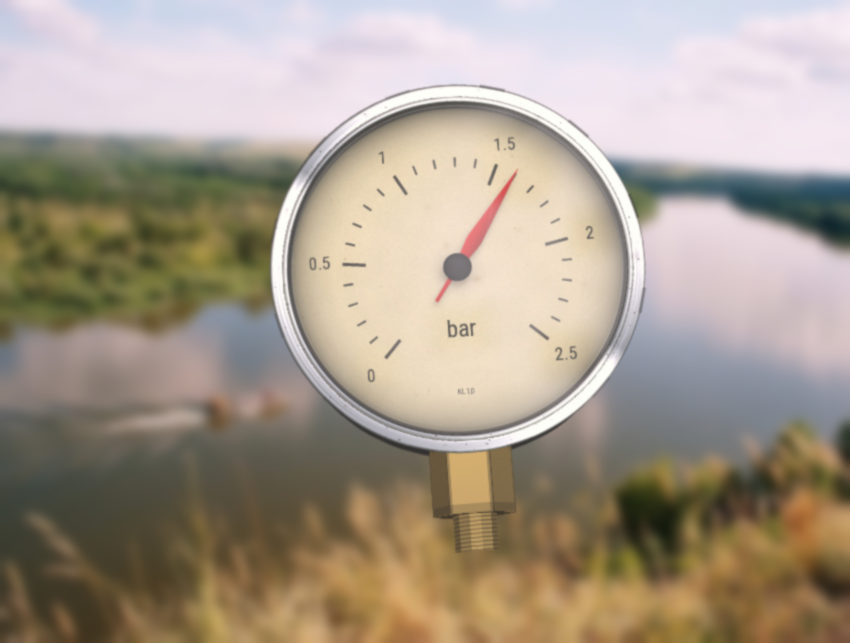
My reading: 1.6 bar
